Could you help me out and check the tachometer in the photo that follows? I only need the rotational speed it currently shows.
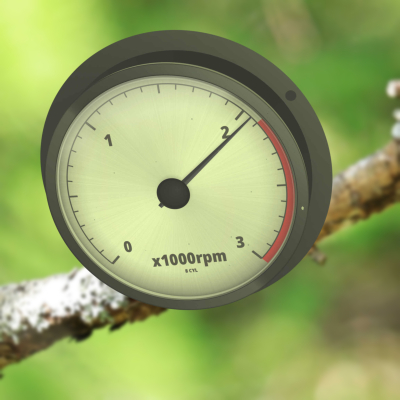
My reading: 2050 rpm
